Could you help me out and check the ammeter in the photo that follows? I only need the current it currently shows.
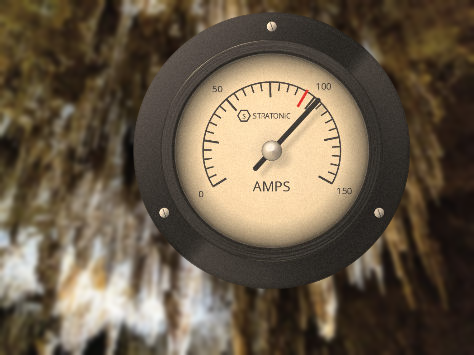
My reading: 102.5 A
